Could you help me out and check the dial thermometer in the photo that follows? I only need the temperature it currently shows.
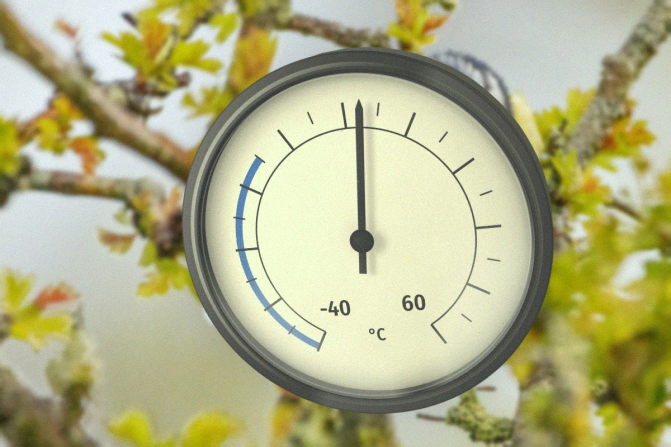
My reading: 12.5 °C
